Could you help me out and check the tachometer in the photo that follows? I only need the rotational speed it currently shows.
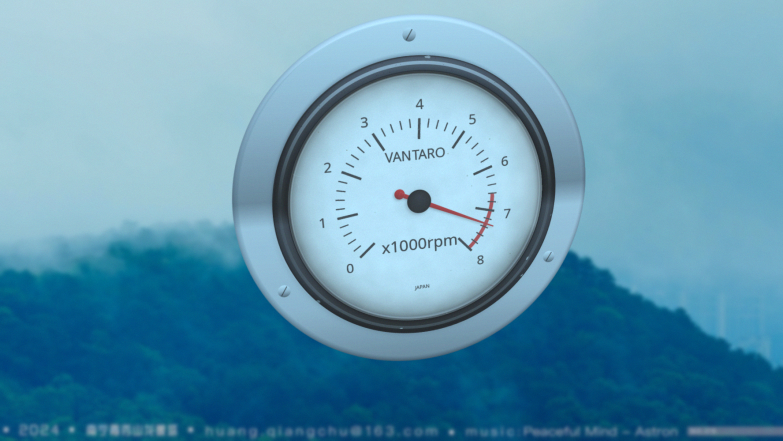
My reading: 7300 rpm
